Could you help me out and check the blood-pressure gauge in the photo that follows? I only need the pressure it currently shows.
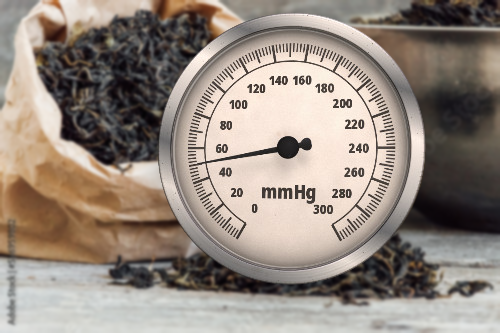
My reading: 50 mmHg
